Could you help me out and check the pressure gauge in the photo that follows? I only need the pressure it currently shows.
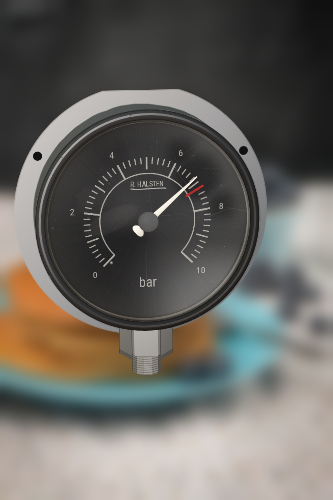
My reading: 6.8 bar
